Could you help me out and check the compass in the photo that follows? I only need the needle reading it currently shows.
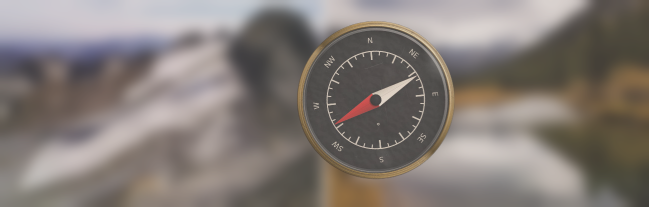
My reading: 245 °
